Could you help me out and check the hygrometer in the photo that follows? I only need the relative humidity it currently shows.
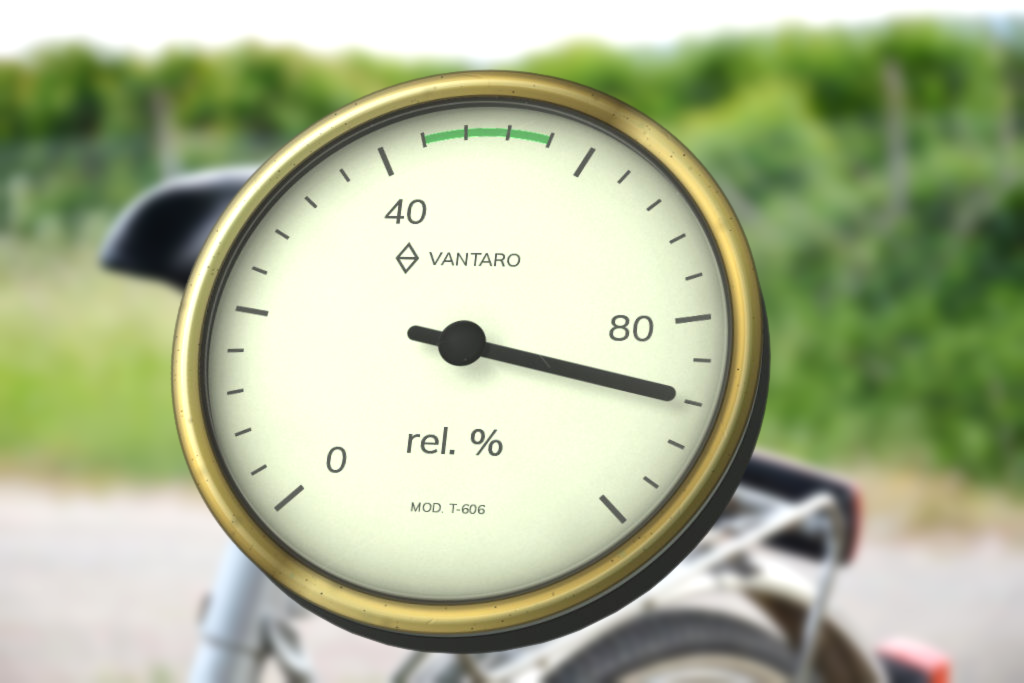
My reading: 88 %
